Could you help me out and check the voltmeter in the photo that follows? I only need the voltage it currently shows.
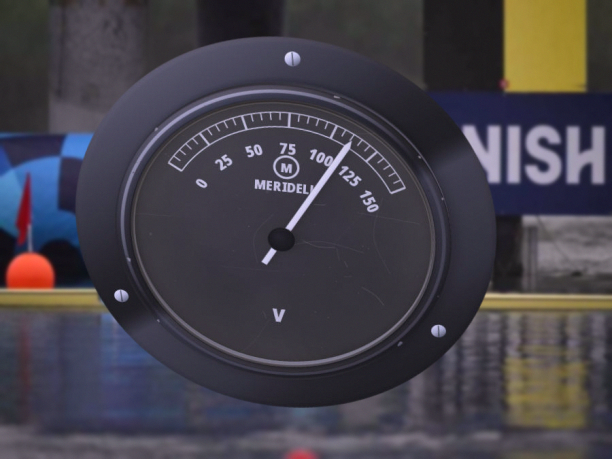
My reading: 110 V
